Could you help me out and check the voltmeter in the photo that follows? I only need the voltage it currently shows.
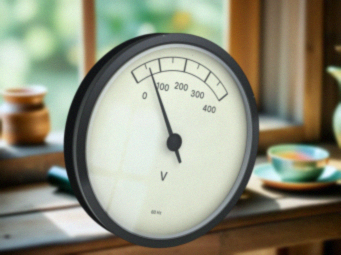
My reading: 50 V
